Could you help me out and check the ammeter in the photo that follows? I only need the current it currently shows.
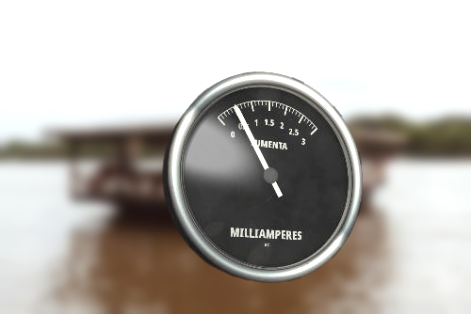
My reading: 0.5 mA
